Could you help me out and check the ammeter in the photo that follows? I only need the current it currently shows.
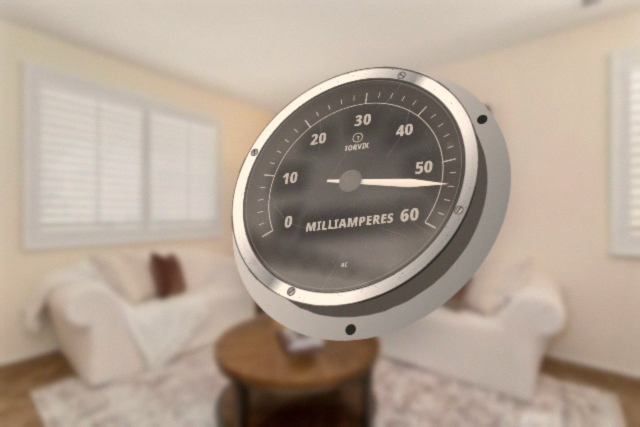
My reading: 54 mA
